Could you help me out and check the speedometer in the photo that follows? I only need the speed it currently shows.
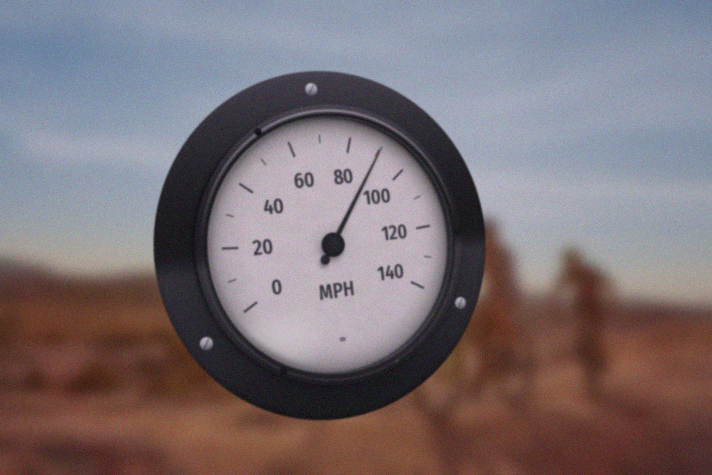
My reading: 90 mph
